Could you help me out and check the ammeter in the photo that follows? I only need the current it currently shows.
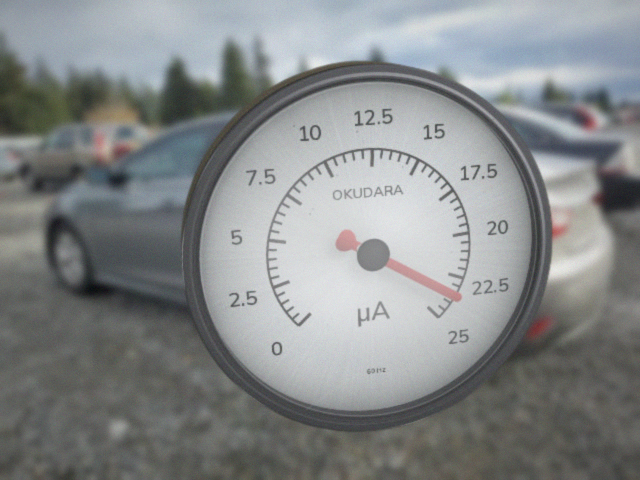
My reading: 23.5 µA
